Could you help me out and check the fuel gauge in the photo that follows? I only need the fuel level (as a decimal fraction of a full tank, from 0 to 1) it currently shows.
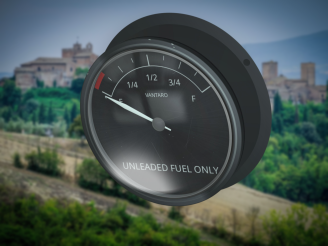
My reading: 0
